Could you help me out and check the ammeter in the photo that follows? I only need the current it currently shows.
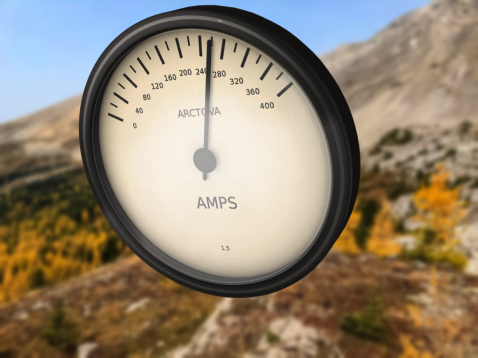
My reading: 260 A
